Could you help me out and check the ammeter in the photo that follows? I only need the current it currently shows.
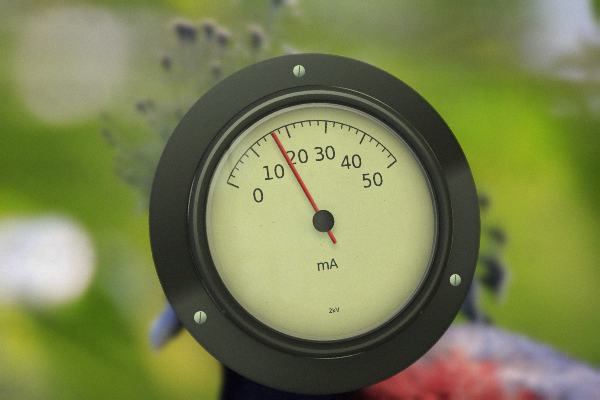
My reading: 16 mA
